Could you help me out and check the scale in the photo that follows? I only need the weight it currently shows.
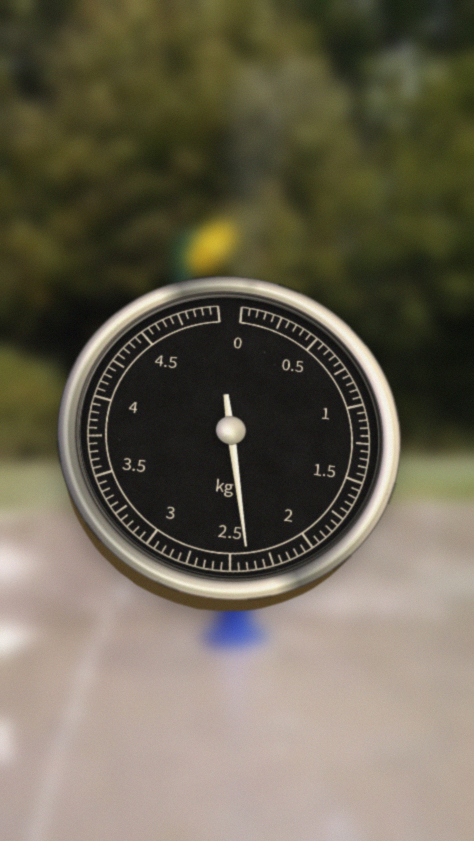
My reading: 2.4 kg
